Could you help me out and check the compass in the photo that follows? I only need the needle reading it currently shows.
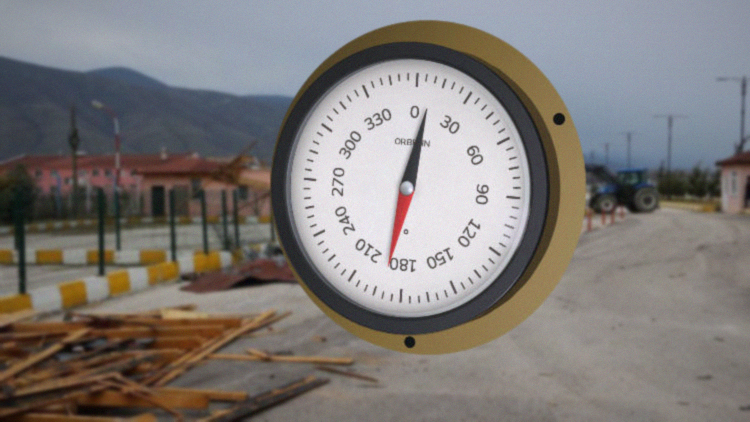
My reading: 190 °
